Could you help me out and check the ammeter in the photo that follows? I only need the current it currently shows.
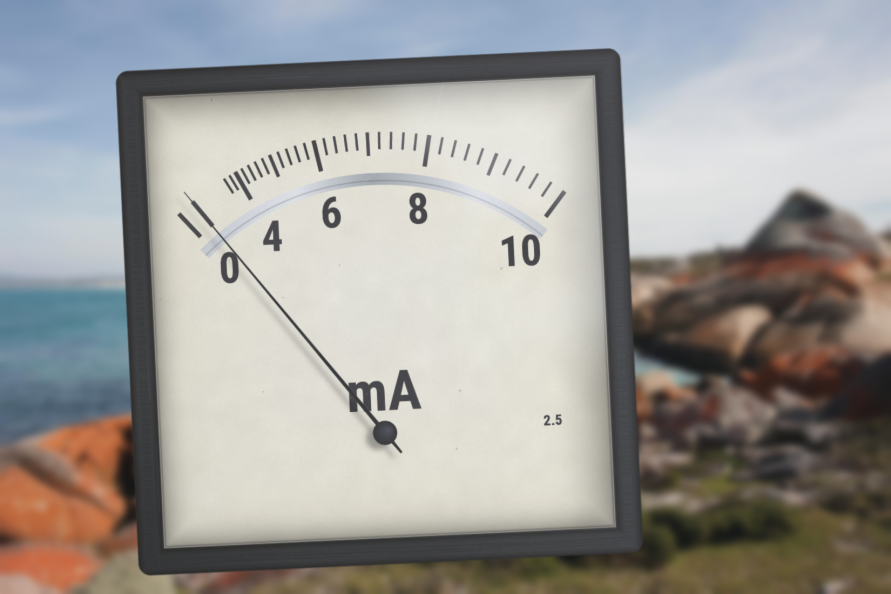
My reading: 2 mA
